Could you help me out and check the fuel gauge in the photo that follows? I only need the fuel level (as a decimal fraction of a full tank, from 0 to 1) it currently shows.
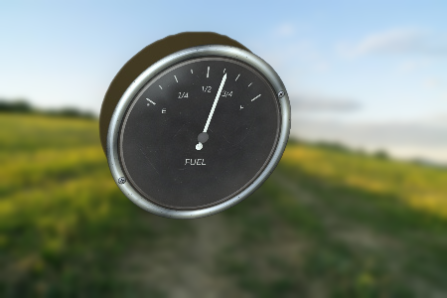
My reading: 0.625
